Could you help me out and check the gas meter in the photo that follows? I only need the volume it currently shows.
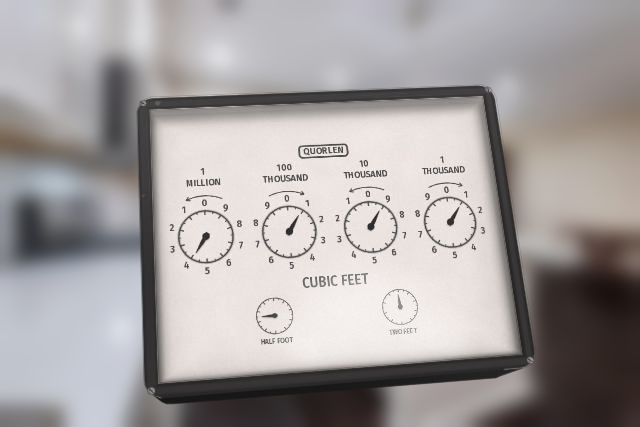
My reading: 409100 ft³
